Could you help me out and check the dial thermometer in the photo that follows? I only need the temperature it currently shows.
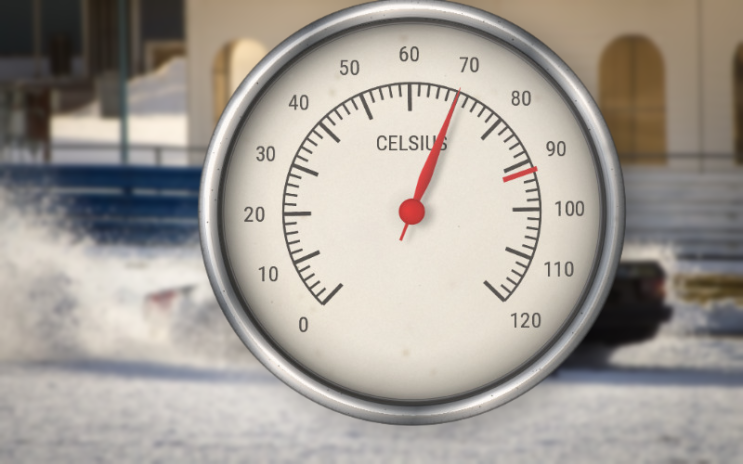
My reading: 70 °C
